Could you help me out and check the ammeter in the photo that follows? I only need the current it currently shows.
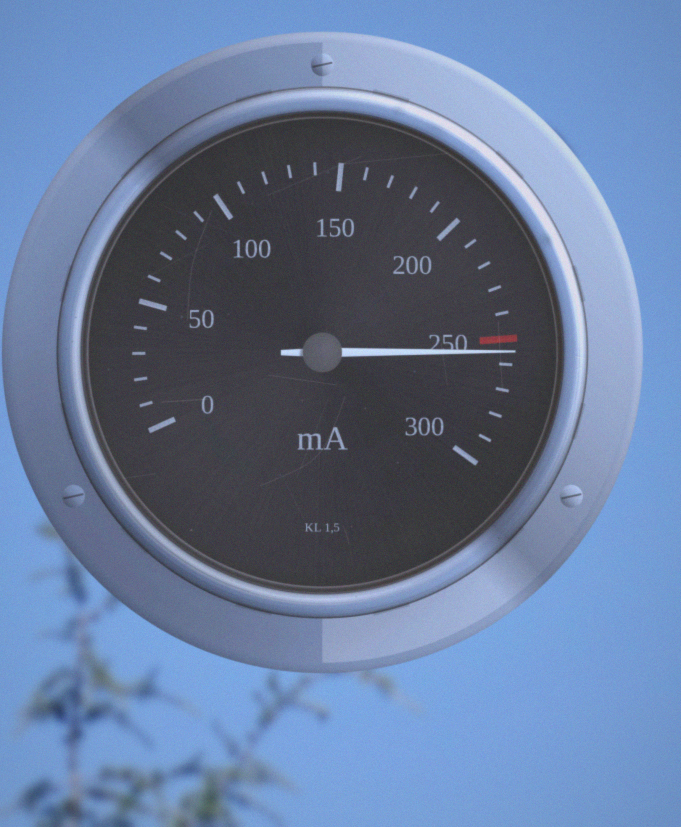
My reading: 255 mA
